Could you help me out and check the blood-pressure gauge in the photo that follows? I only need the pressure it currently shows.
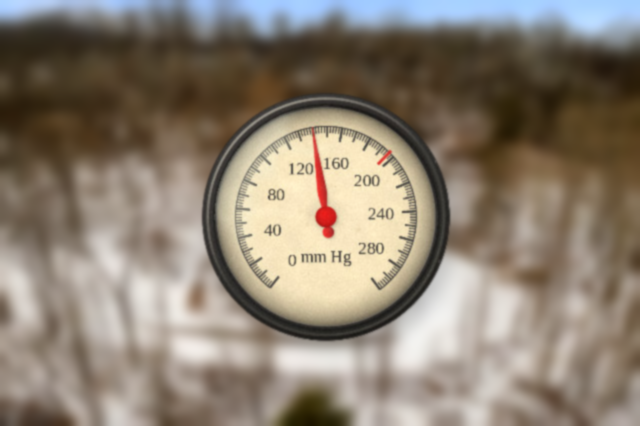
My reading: 140 mmHg
